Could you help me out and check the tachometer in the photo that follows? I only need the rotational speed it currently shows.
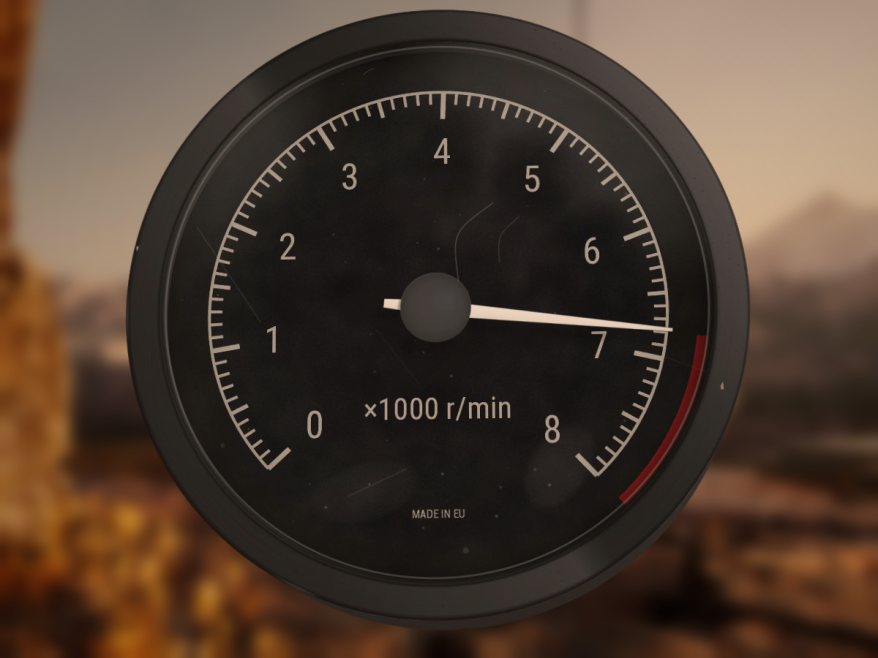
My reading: 6800 rpm
